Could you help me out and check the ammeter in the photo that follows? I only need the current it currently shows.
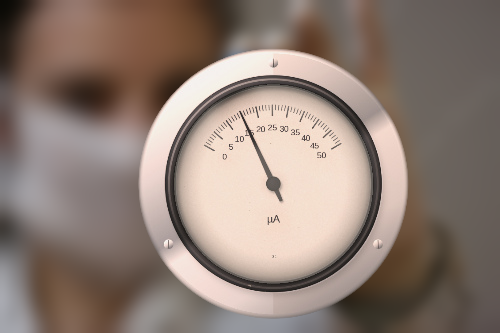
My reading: 15 µA
